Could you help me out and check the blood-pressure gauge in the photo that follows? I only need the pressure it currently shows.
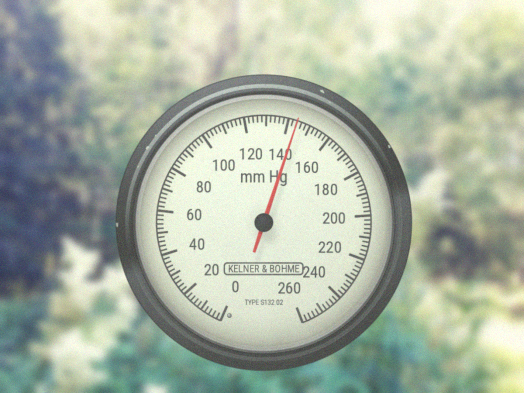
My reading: 144 mmHg
